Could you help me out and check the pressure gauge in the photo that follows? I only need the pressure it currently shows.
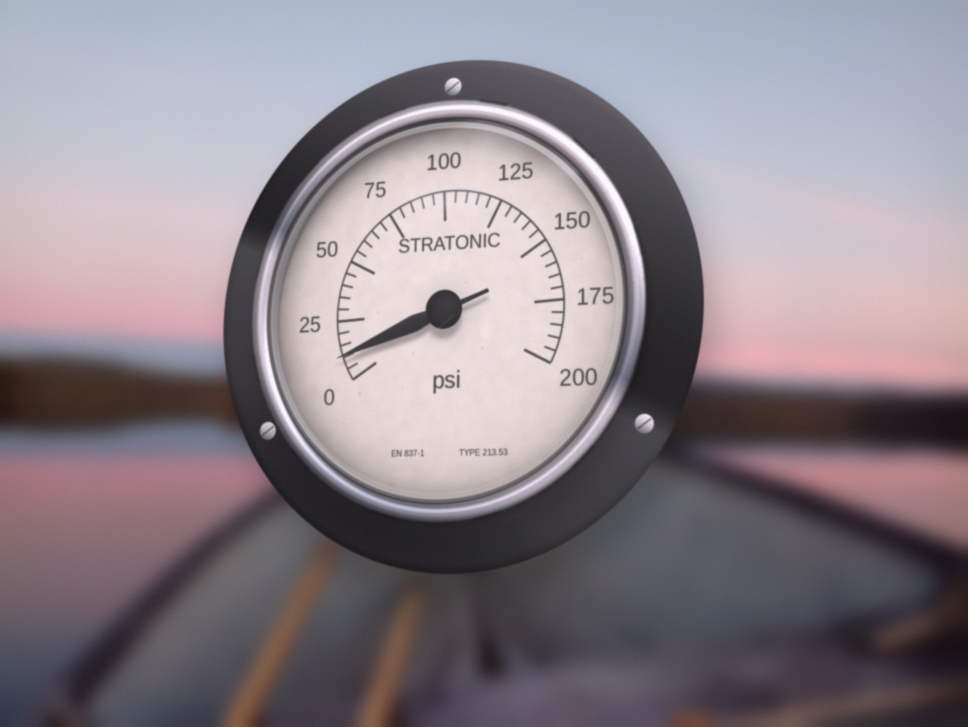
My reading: 10 psi
